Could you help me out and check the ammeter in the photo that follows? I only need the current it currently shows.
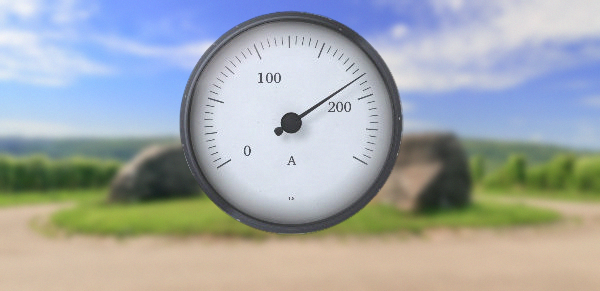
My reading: 185 A
